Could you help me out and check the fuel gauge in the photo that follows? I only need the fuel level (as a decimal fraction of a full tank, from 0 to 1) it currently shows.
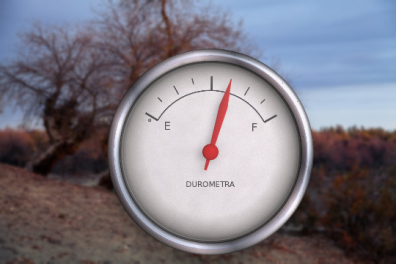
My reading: 0.625
